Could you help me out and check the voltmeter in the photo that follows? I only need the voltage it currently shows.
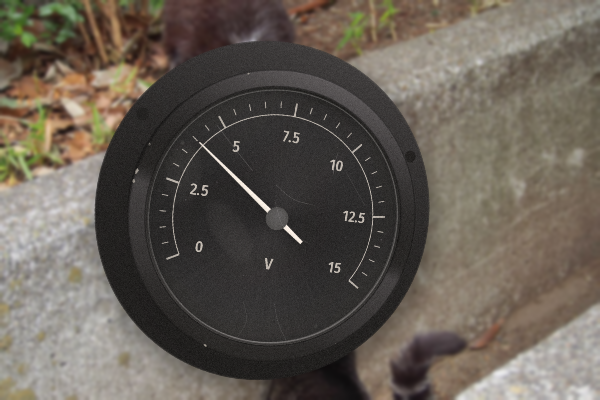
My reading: 4 V
